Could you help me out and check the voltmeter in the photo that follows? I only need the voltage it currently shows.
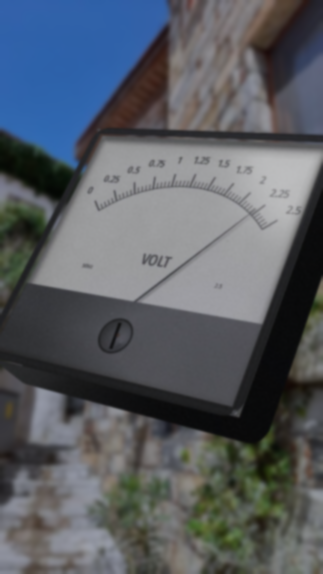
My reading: 2.25 V
